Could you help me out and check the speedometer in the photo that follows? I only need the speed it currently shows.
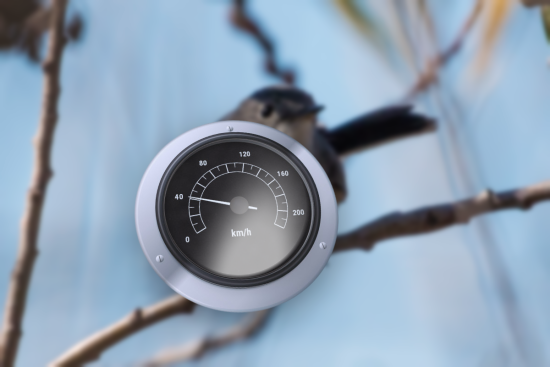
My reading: 40 km/h
